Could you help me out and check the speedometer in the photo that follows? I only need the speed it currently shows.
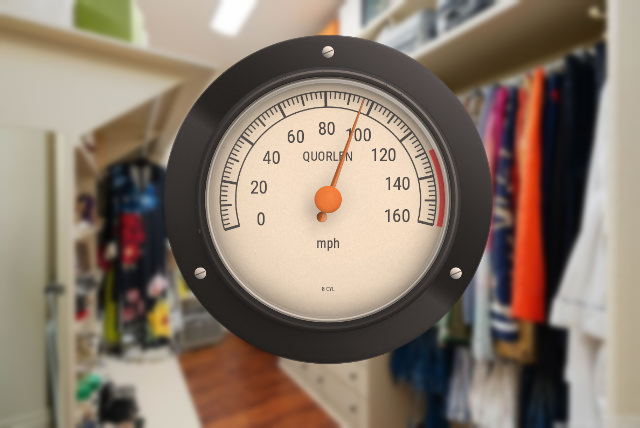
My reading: 96 mph
